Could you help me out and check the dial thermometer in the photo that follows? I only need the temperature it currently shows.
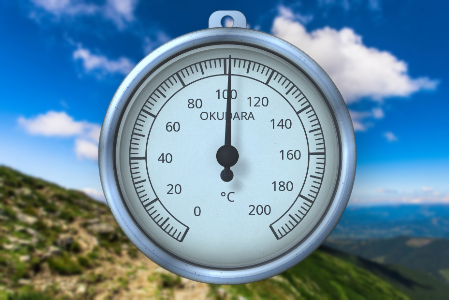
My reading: 102 °C
